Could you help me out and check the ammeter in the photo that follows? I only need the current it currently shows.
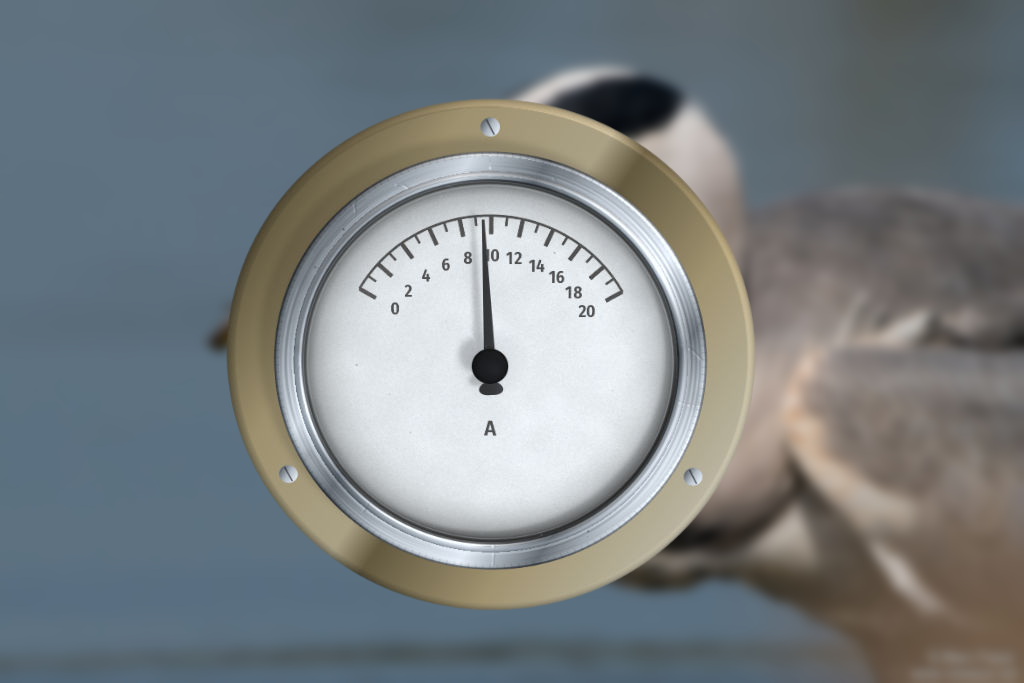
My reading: 9.5 A
